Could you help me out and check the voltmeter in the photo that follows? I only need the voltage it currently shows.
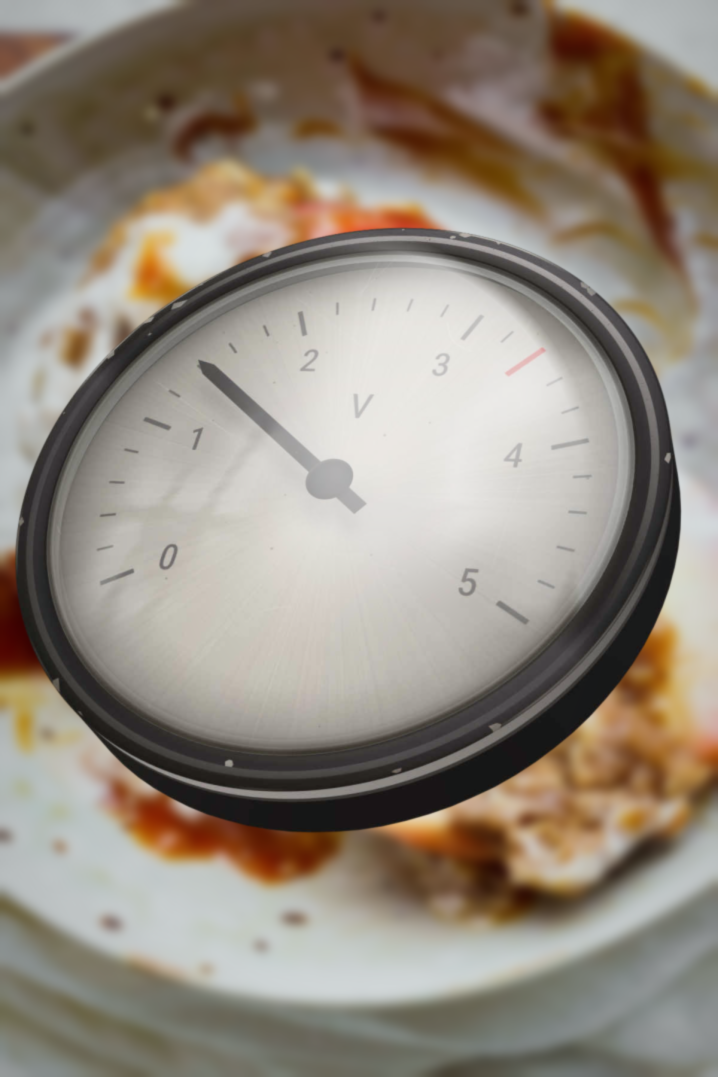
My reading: 1.4 V
